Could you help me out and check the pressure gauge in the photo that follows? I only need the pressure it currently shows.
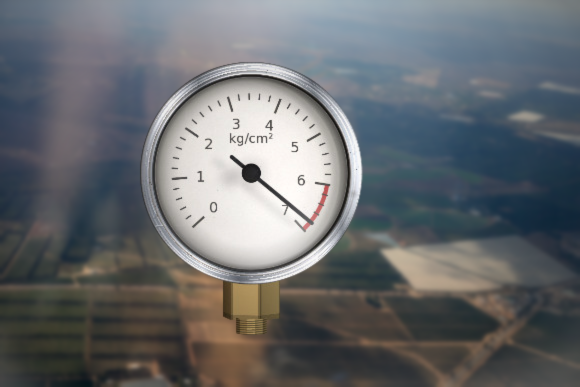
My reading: 6.8 kg/cm²
